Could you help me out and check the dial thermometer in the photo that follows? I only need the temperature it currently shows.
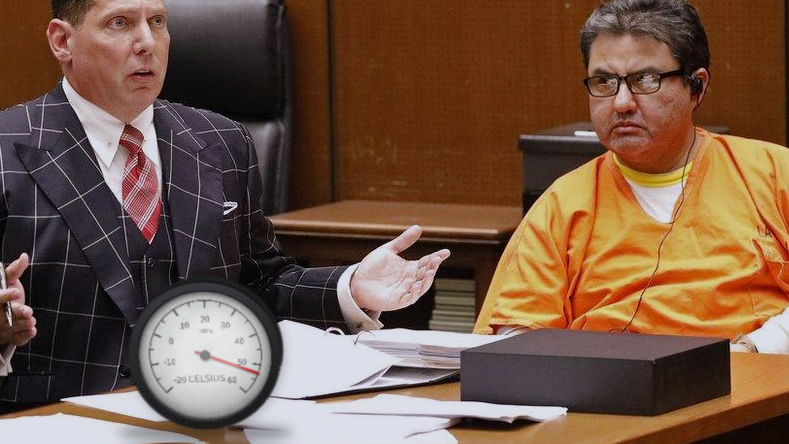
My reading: 52.5 °C
